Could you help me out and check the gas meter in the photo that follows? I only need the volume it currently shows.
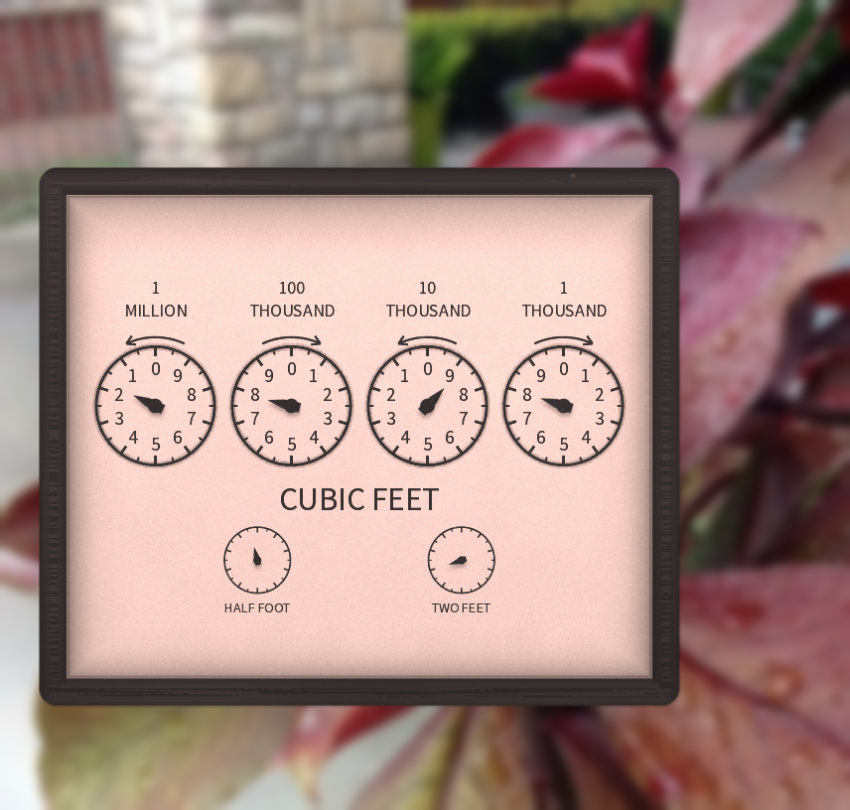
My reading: 178800 ft³
